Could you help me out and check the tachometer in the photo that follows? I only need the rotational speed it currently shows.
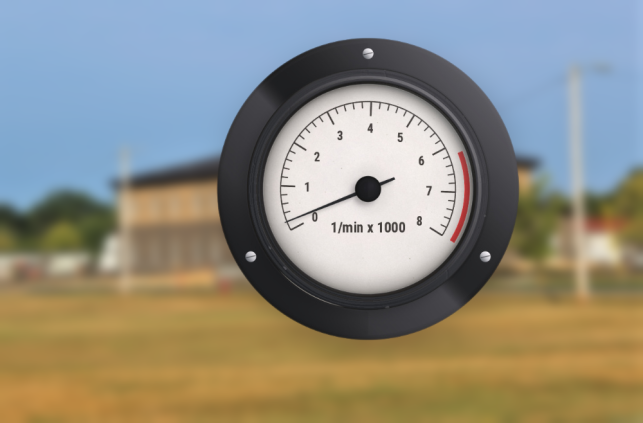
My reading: 200 rpm
